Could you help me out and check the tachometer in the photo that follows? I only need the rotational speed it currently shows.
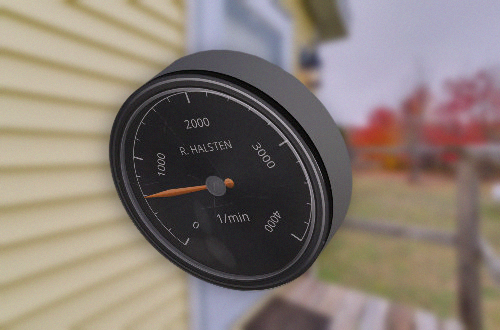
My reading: 600 rpm
